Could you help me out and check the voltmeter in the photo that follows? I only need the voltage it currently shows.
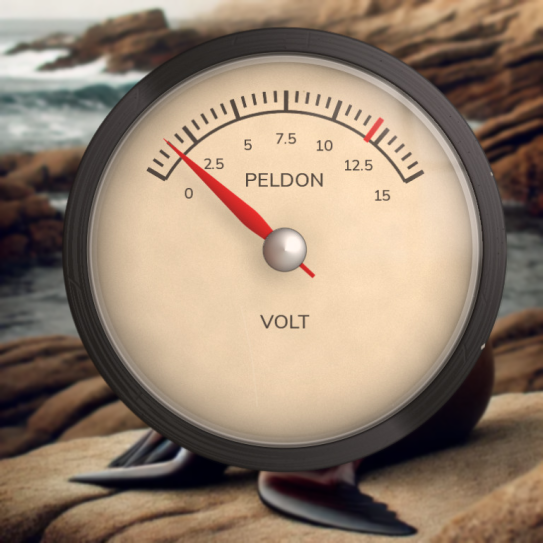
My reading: 1.5 V
